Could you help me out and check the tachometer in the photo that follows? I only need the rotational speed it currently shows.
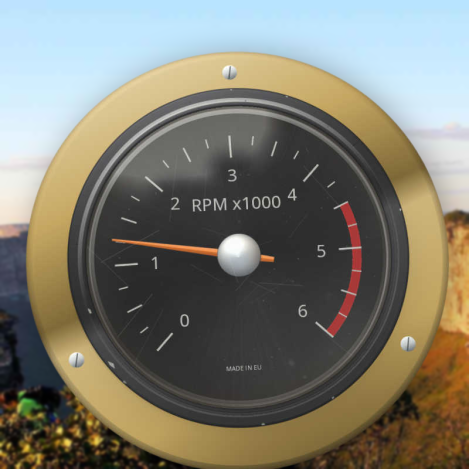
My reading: 1250 rpm
